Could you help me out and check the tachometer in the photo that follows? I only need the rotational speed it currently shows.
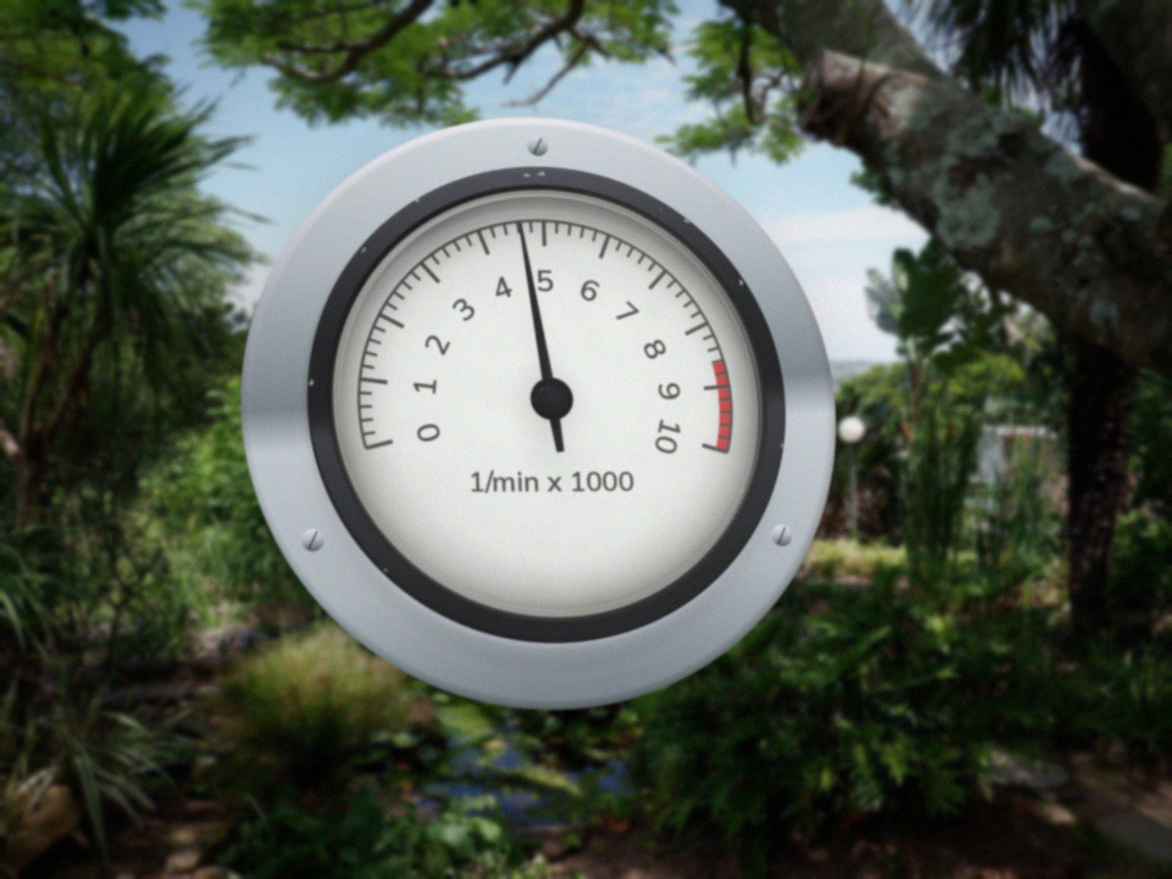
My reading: 4600 rpm
